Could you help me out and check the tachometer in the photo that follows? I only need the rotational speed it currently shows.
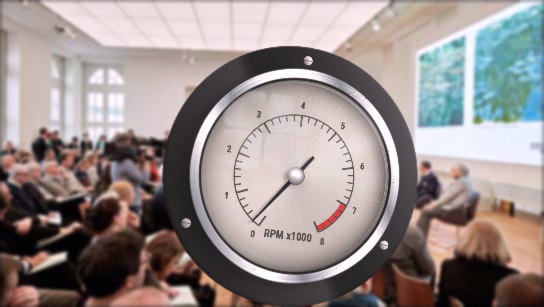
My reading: 200 rpm
